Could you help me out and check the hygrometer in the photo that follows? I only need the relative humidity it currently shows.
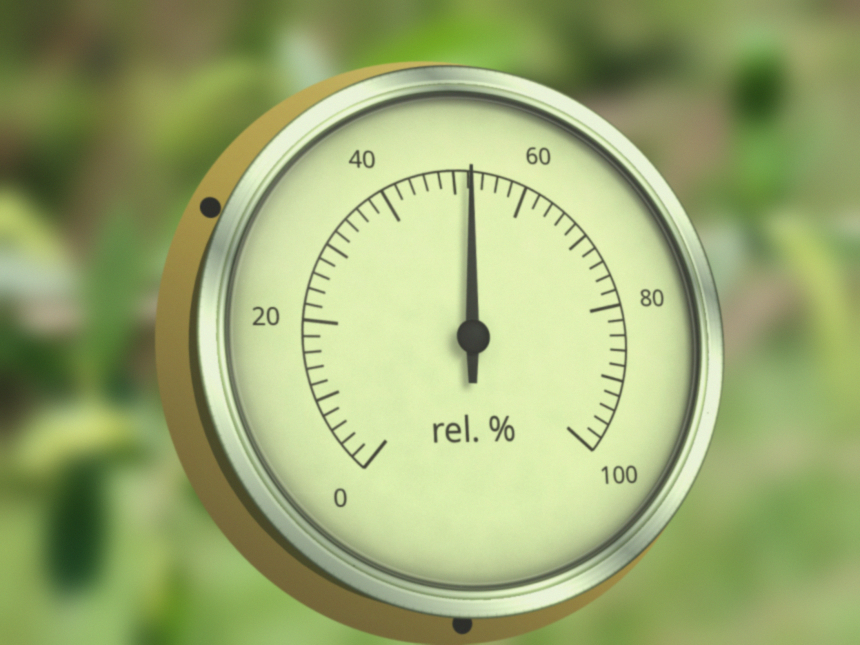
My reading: 52 %
